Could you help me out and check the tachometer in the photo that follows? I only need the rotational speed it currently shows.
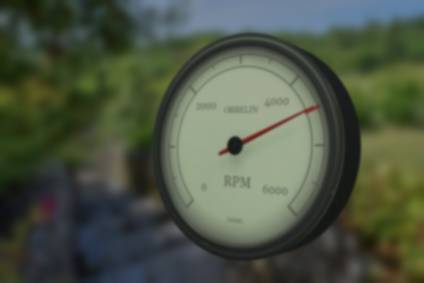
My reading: 4500 rpm
